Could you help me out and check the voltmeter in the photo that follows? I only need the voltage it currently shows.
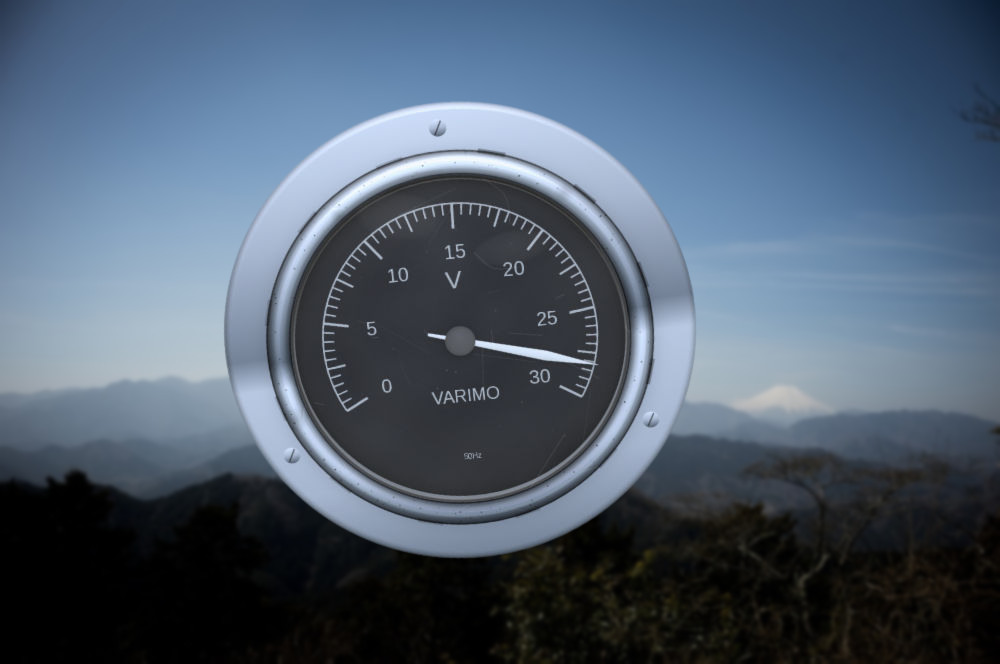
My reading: 28 V
